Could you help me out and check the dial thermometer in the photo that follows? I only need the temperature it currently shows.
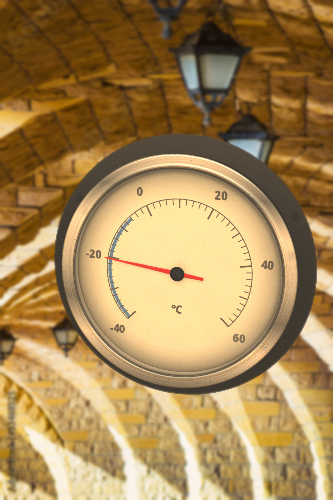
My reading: -20 °C
